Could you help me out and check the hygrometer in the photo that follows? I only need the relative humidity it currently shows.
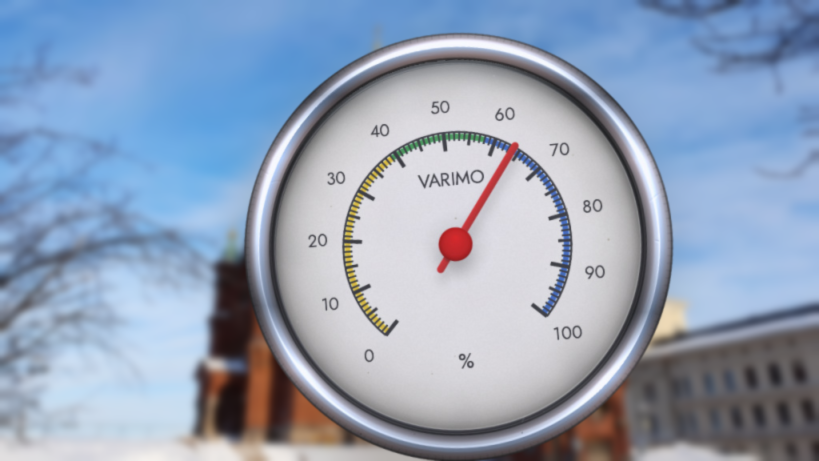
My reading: 64 %
